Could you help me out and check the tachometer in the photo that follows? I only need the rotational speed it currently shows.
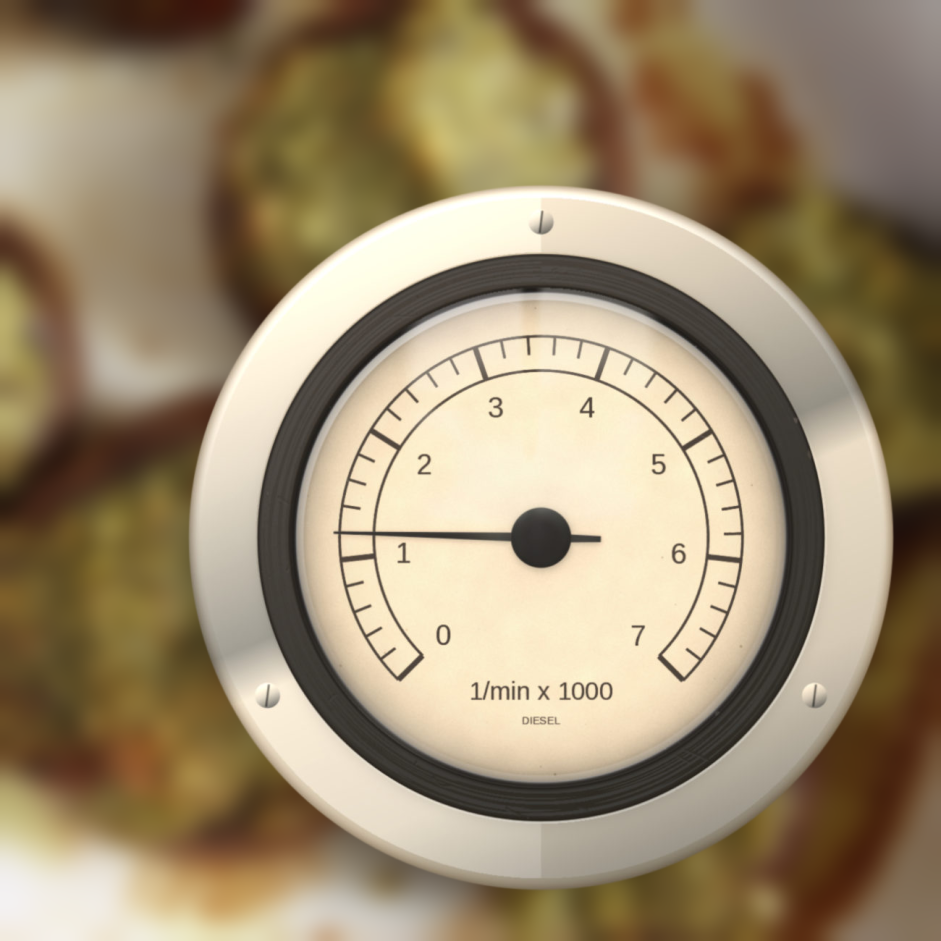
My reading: 1200 rpm
